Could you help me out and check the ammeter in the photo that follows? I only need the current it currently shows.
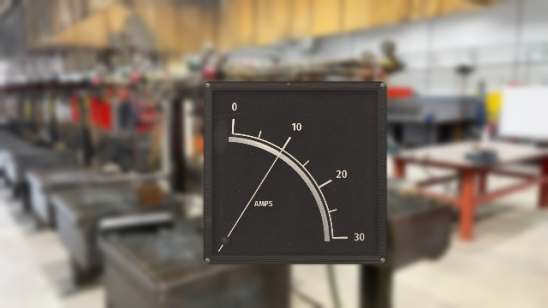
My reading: 10 A
